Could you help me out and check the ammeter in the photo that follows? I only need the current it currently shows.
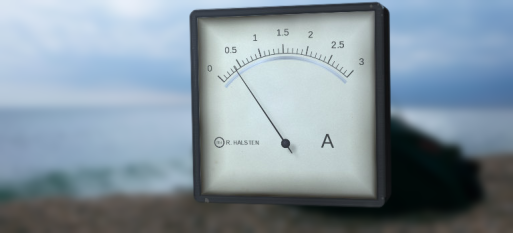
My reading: 0.4 A
